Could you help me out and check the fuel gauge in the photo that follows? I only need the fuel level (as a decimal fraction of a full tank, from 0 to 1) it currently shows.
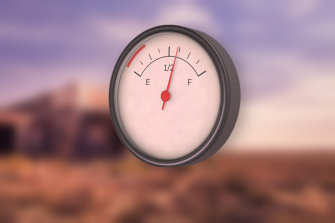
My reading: 0.625
